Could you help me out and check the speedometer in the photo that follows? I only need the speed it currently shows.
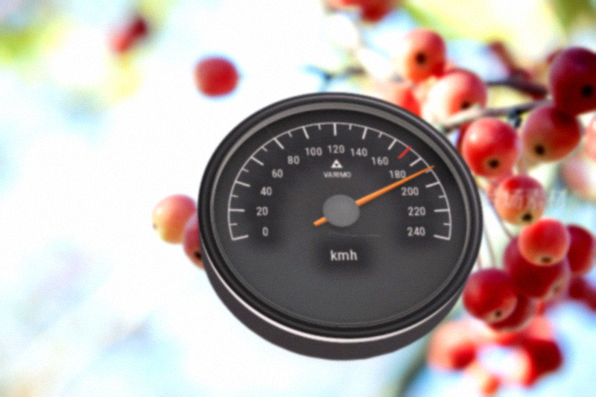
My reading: 190 km/h
